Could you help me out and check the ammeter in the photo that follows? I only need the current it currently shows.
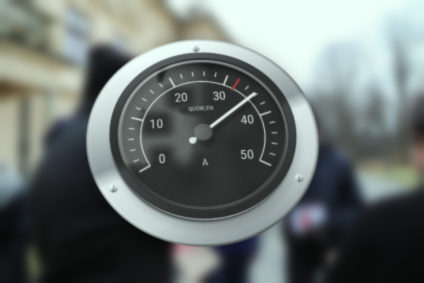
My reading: 36 A
